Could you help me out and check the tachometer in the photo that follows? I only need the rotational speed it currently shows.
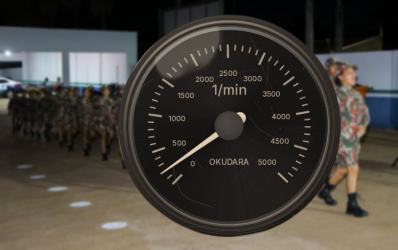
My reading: 200 rpm
